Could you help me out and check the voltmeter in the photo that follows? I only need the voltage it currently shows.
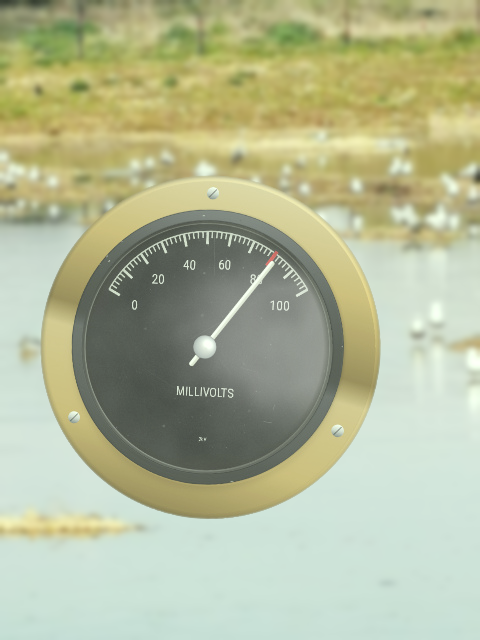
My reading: 82 mV
